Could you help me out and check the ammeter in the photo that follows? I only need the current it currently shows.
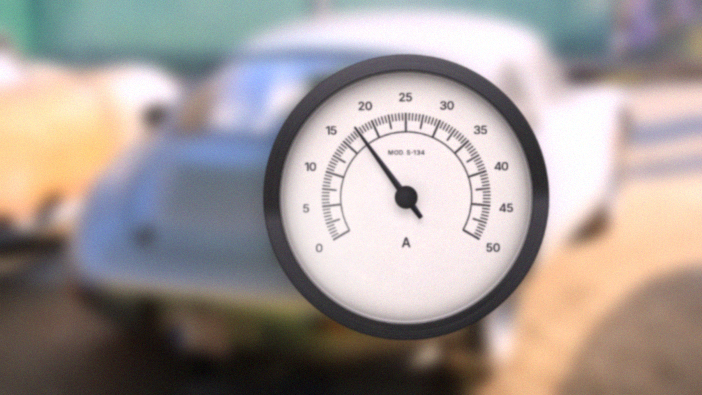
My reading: 17.5 A
